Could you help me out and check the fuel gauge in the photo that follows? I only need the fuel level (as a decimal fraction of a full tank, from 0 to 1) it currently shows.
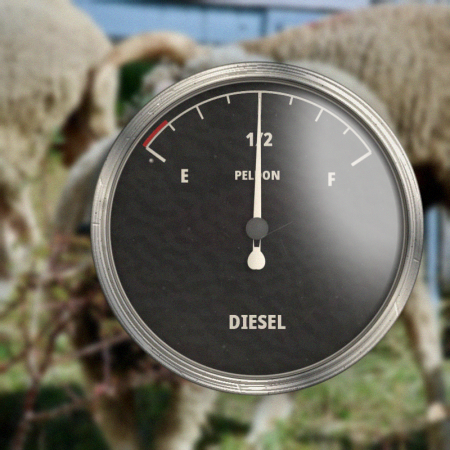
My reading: 0.5
